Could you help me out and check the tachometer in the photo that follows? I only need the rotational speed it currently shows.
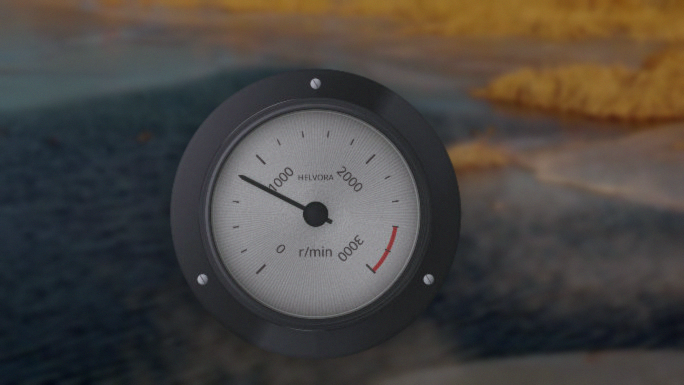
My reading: 800 rpm
